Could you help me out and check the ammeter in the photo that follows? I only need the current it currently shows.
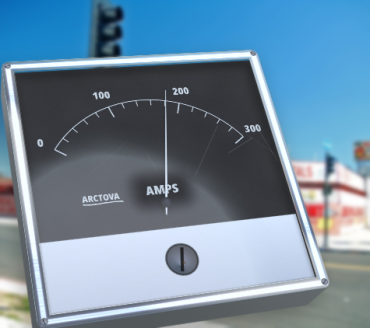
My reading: 180 A
